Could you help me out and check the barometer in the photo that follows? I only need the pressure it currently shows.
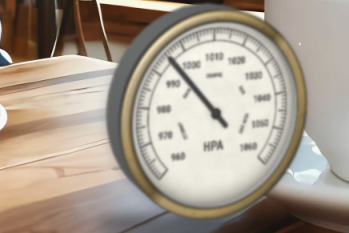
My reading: 995 hPa
